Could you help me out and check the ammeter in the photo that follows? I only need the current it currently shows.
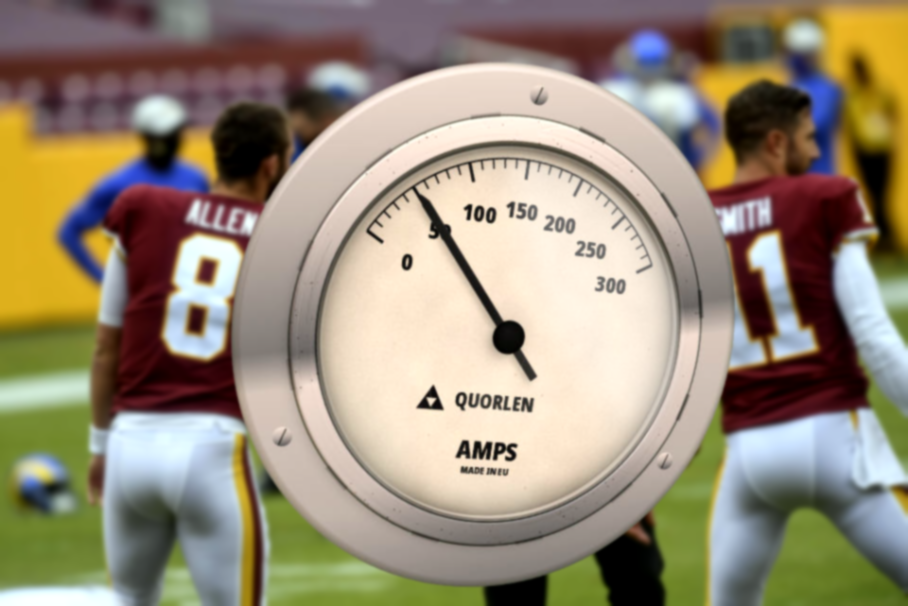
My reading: 50 A
